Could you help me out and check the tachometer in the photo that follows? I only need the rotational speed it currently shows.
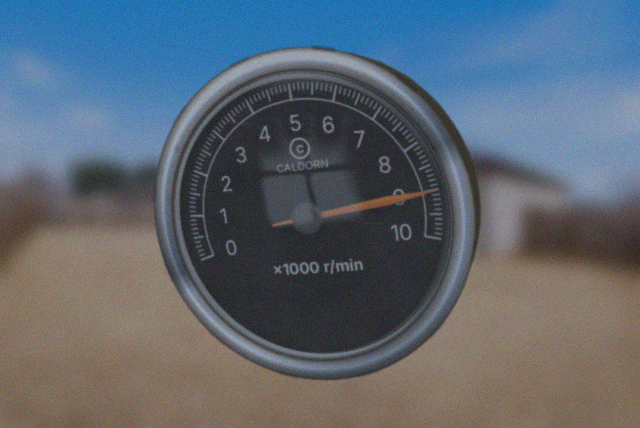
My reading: 9000 rpm
